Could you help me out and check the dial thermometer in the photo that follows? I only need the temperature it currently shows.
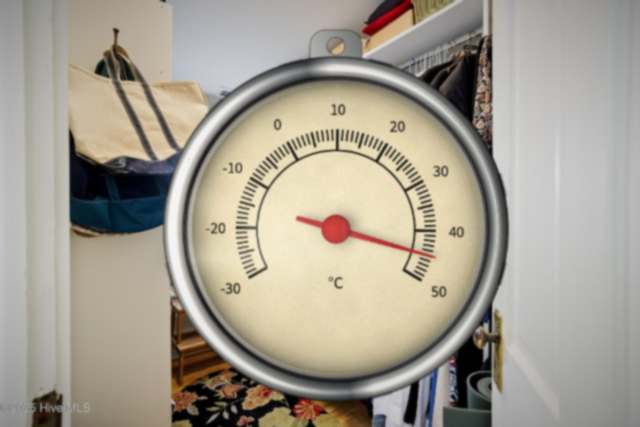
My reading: 45 °C
